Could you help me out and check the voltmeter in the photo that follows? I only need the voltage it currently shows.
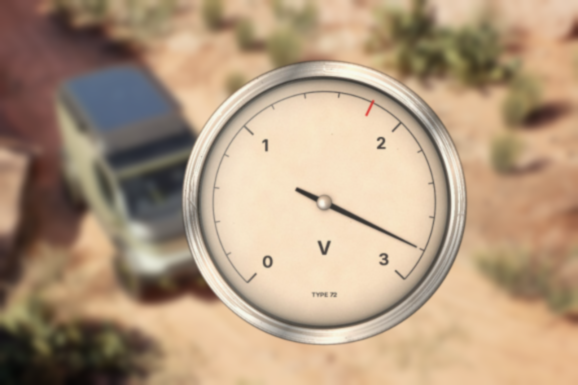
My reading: 2.8 V
